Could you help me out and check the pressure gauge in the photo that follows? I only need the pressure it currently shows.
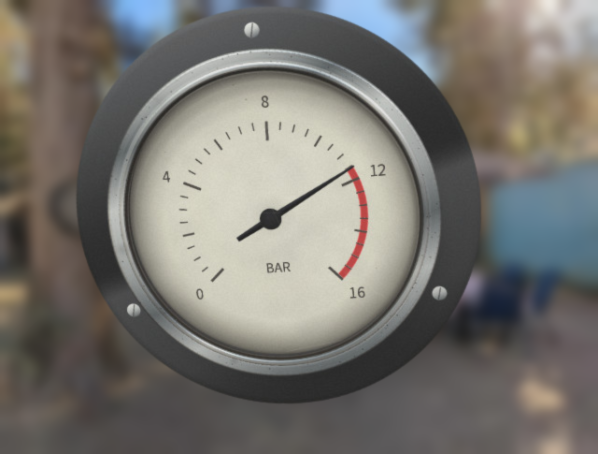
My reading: 11.5 bar
